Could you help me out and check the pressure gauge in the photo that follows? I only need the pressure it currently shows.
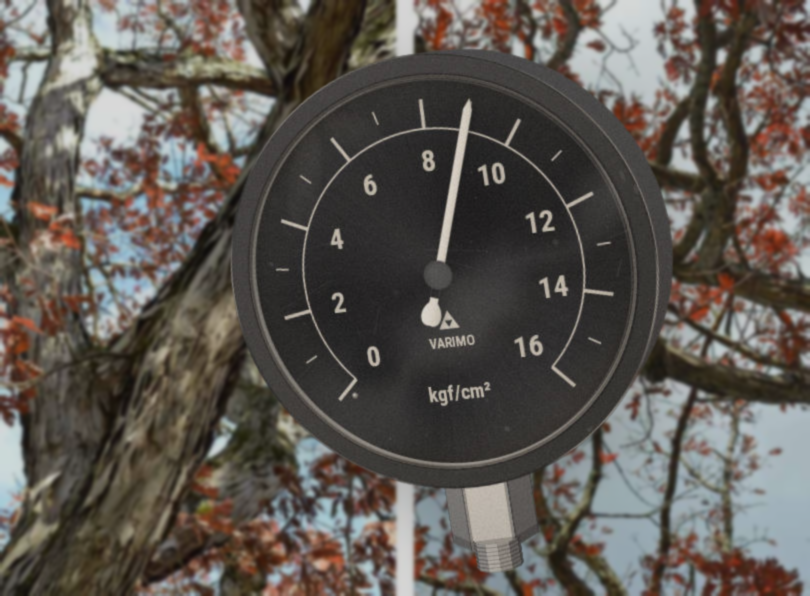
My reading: 9 kg/cm²
